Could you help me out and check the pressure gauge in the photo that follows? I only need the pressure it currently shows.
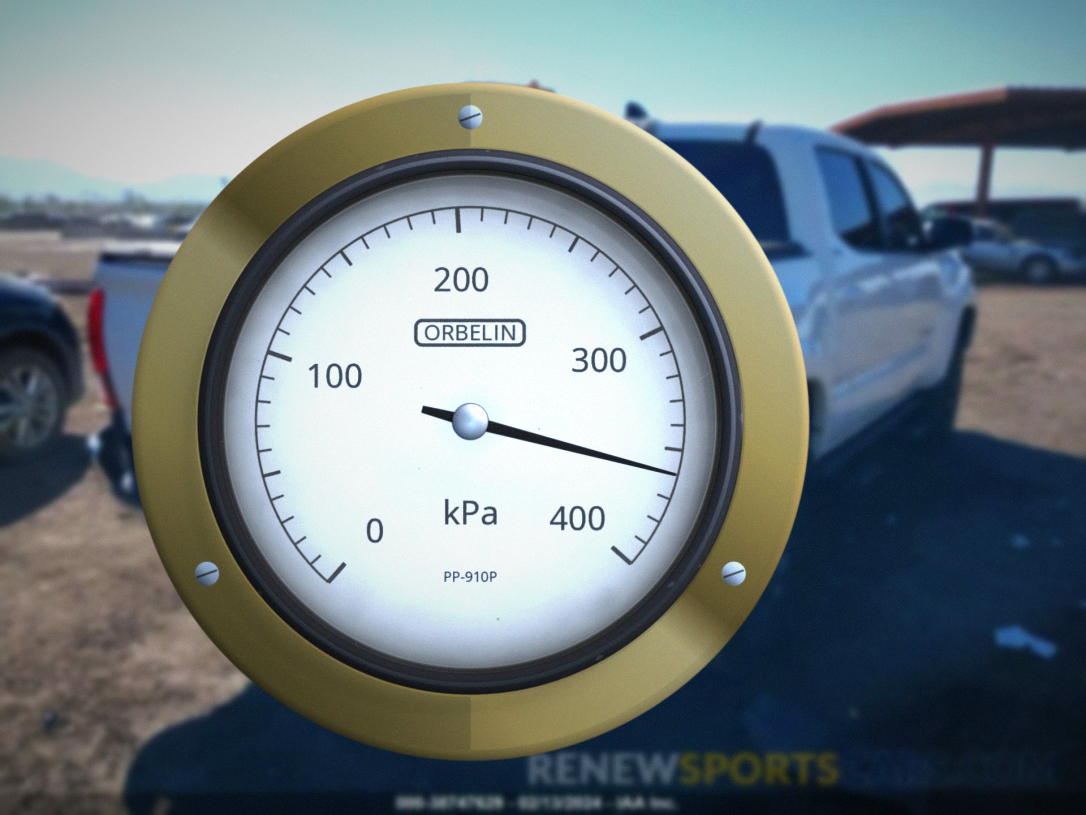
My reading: 360 kPa
